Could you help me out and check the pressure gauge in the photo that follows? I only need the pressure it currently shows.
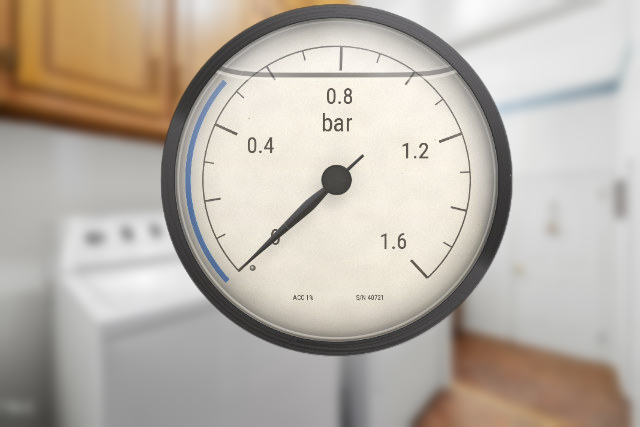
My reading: 0 bar
